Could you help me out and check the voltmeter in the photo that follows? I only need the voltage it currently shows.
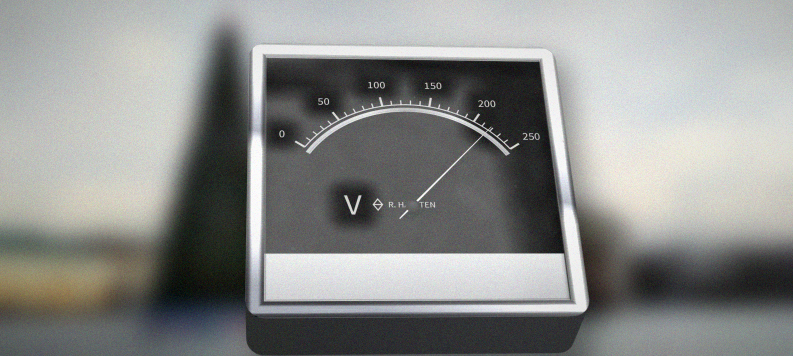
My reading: 220 V
